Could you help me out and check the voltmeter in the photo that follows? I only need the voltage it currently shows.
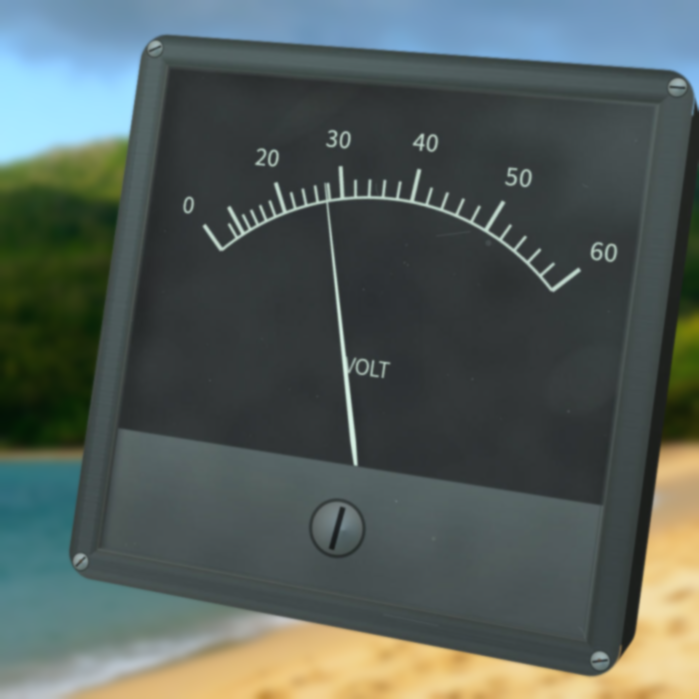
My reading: 28 V
